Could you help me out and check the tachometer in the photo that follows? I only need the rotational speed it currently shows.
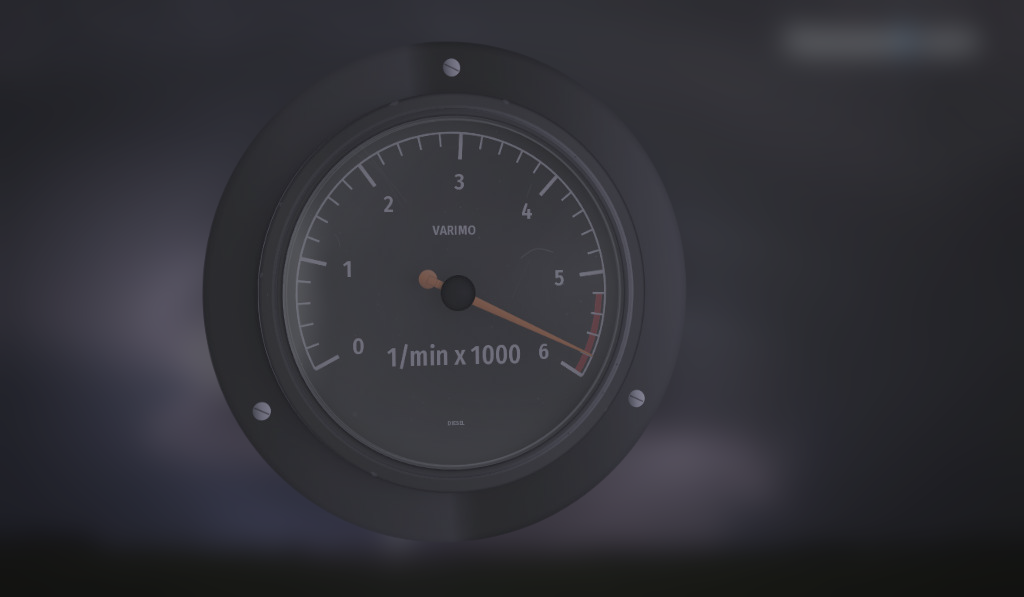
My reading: 5800 rpm
